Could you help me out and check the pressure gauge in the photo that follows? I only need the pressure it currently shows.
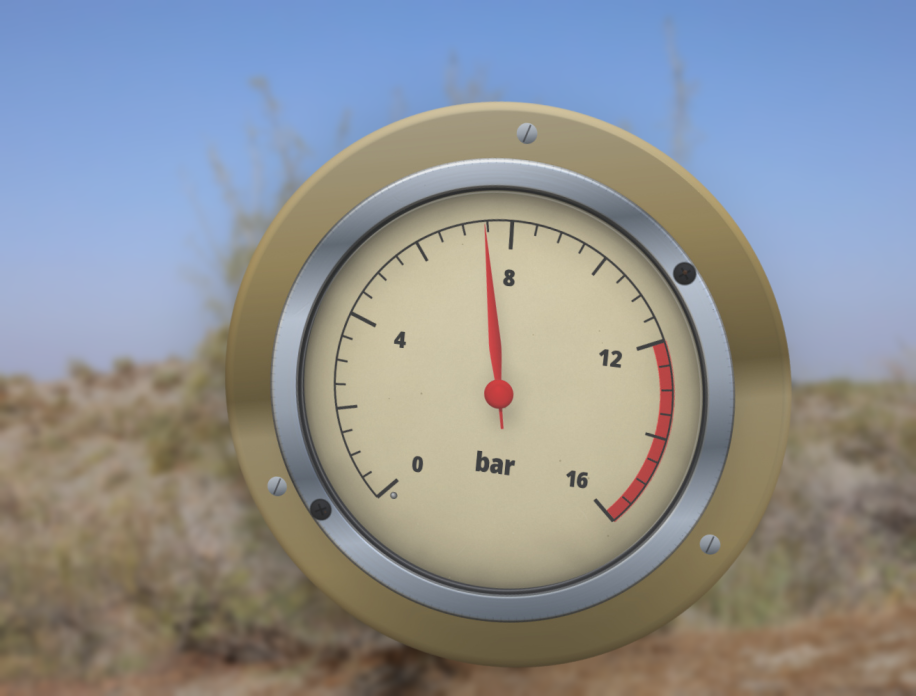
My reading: 7.5 bar
